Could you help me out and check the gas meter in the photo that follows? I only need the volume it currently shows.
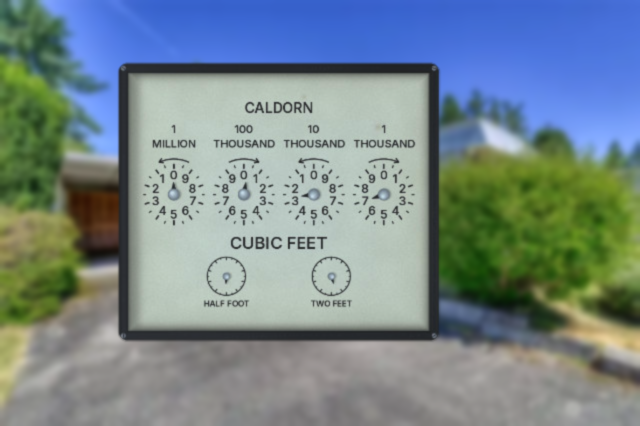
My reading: 2700 ft³
